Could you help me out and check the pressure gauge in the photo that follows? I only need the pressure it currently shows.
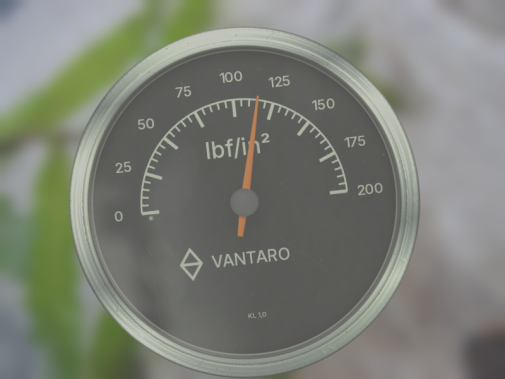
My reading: 115 psi
